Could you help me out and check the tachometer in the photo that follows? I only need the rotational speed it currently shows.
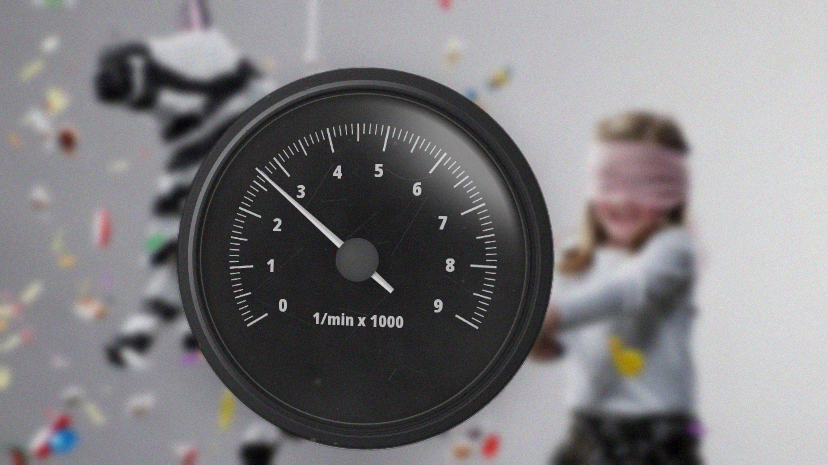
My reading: 2700 rpm
